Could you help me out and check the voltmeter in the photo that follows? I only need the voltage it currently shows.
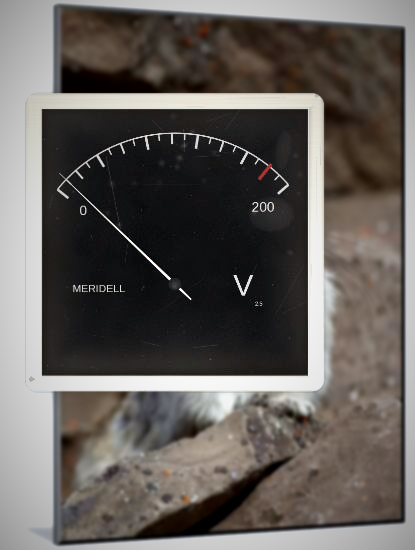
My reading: 10 V
